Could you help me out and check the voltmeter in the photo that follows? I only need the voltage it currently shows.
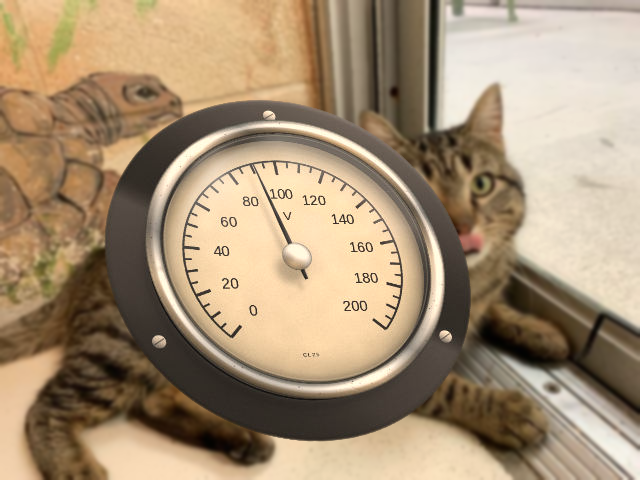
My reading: 90 V
